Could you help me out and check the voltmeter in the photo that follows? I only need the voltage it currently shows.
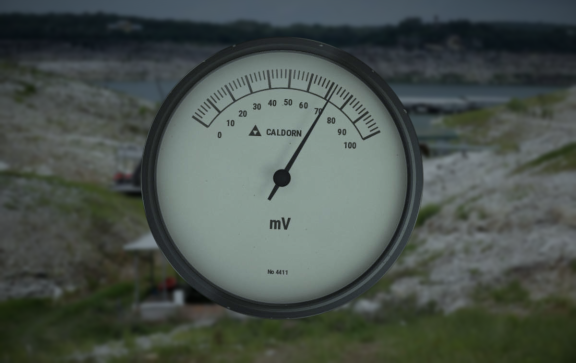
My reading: 72 mV
